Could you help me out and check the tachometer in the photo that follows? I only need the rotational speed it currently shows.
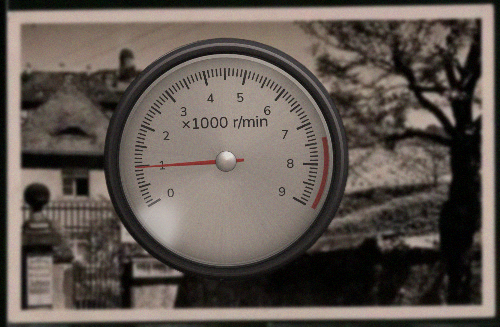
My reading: 1000 rpm
